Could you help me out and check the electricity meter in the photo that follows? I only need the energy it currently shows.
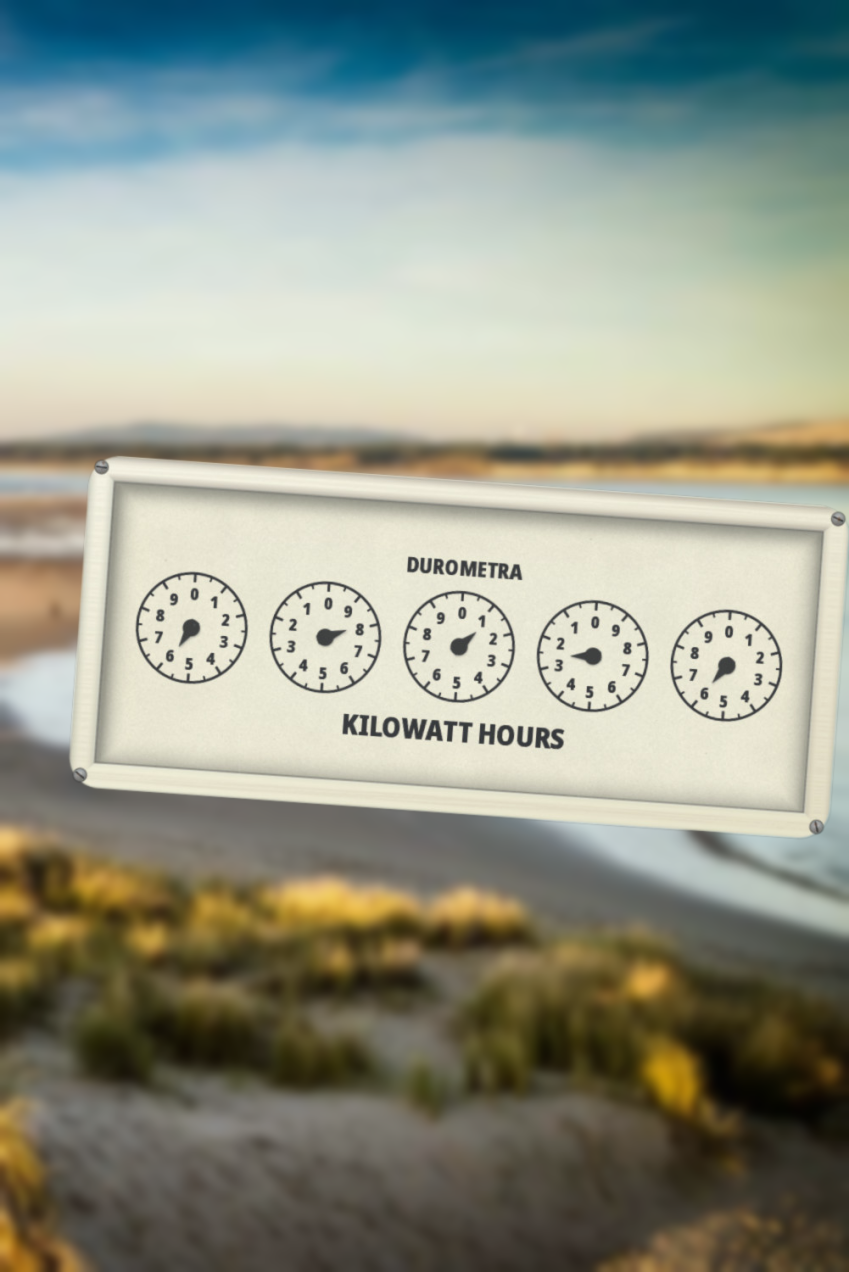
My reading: 58126 kWh
